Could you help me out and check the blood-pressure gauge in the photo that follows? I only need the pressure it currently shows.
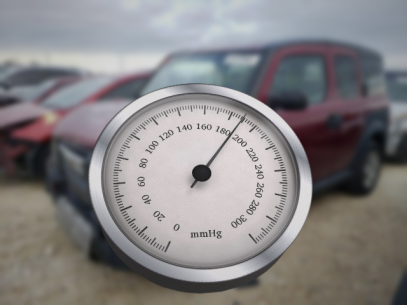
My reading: 190 mmHg
